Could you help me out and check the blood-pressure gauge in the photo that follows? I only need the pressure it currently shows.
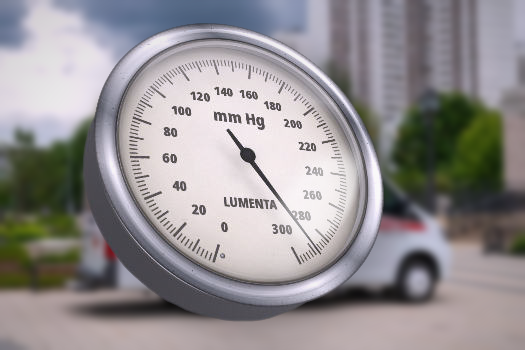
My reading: 290 mmHg
